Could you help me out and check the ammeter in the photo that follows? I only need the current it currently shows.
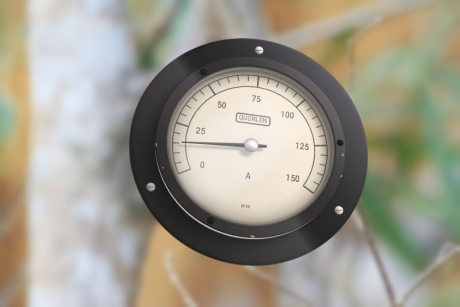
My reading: 15 A
